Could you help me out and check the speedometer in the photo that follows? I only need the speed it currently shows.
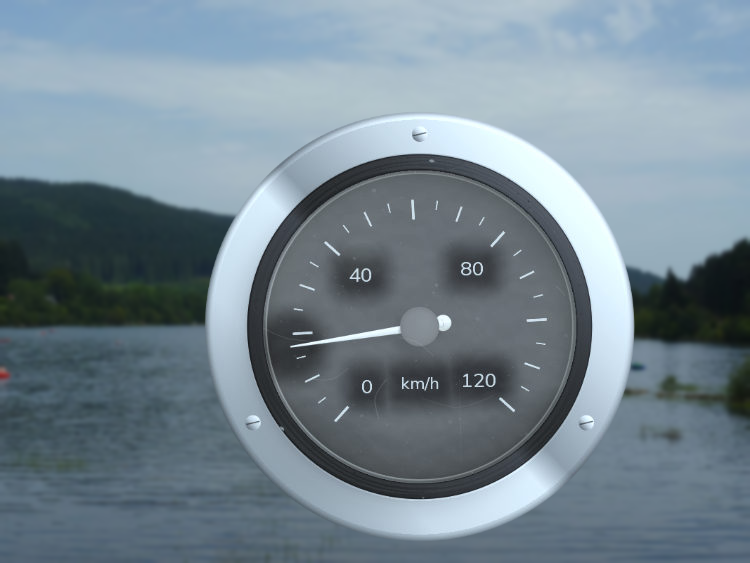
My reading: 17.5 km/h
